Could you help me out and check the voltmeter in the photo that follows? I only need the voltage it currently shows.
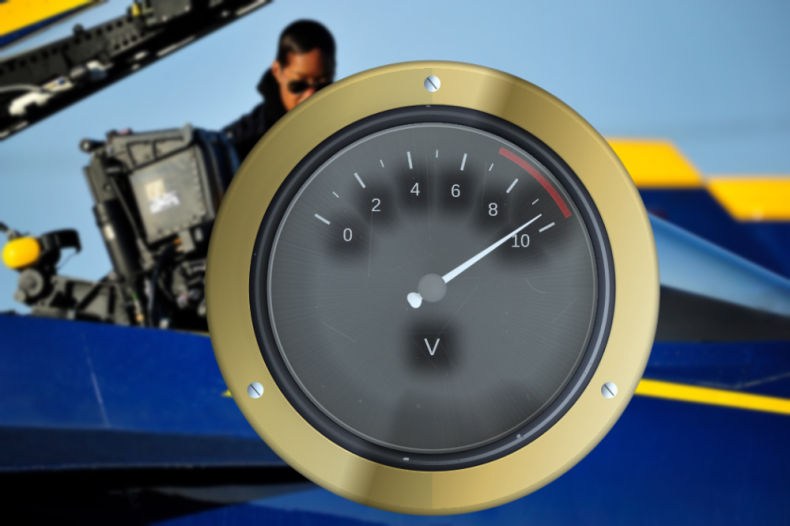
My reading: 9.5 V
